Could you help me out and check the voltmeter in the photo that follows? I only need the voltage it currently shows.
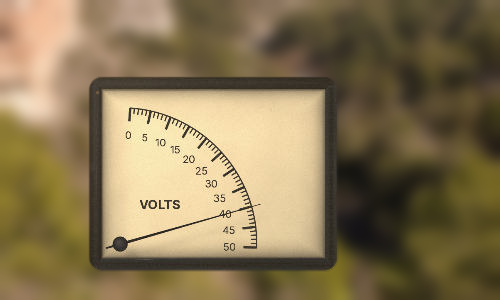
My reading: 40 V
